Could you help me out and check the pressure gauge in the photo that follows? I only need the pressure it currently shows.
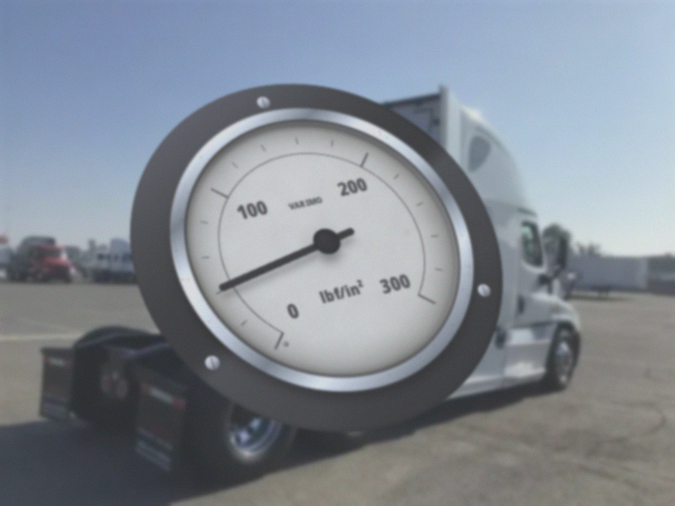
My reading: 40 psi
